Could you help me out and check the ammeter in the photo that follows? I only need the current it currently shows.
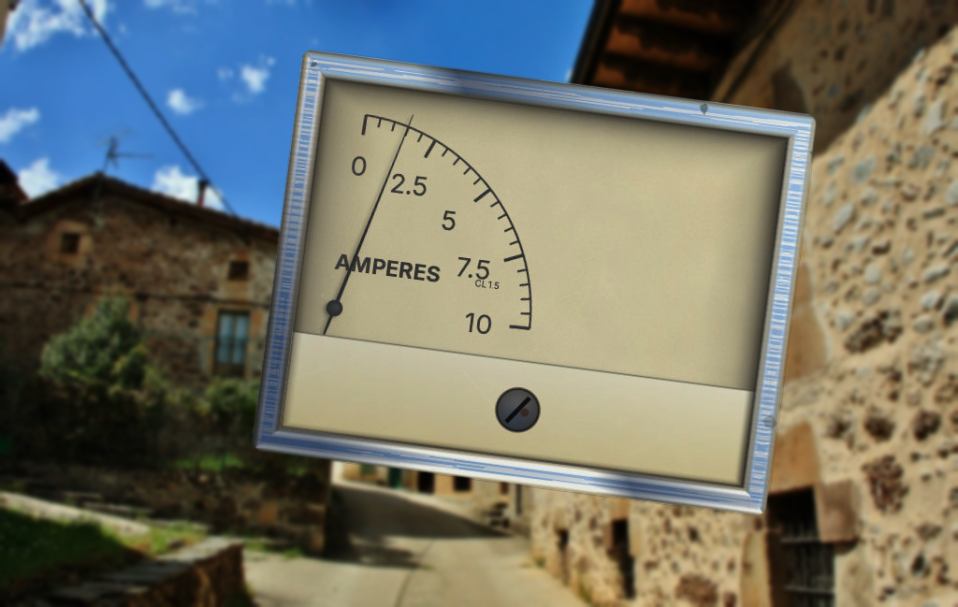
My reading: 1.5 A
